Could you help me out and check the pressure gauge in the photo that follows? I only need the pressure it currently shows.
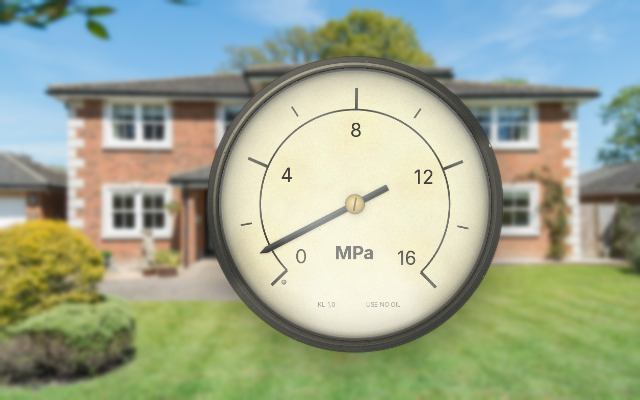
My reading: 1 MPa
